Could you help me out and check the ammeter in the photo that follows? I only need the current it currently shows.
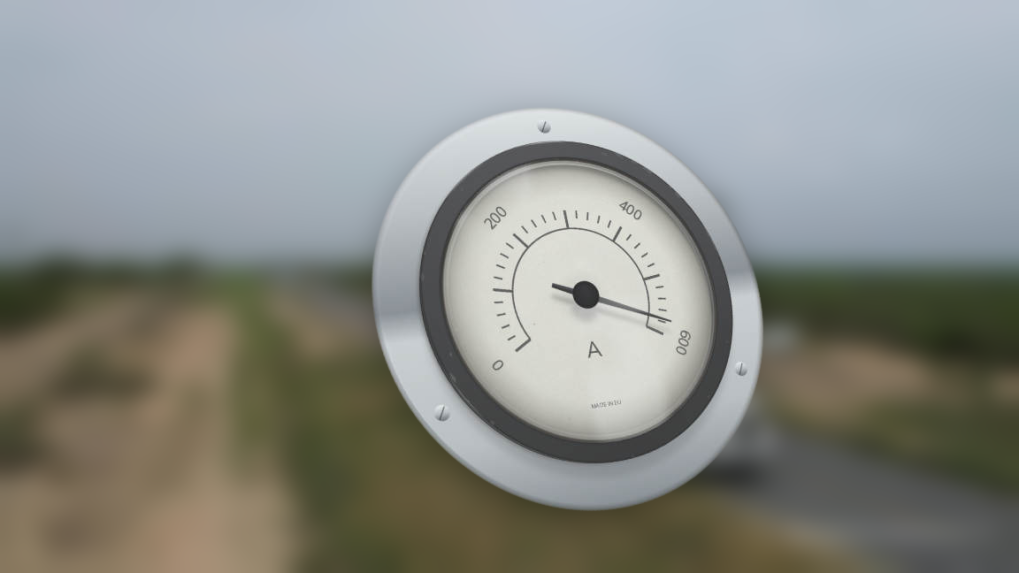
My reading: 580 A
